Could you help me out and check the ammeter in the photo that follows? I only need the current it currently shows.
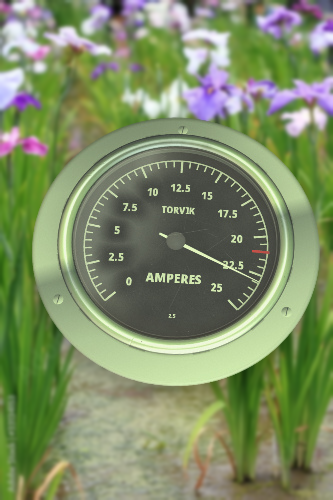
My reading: 23 A
